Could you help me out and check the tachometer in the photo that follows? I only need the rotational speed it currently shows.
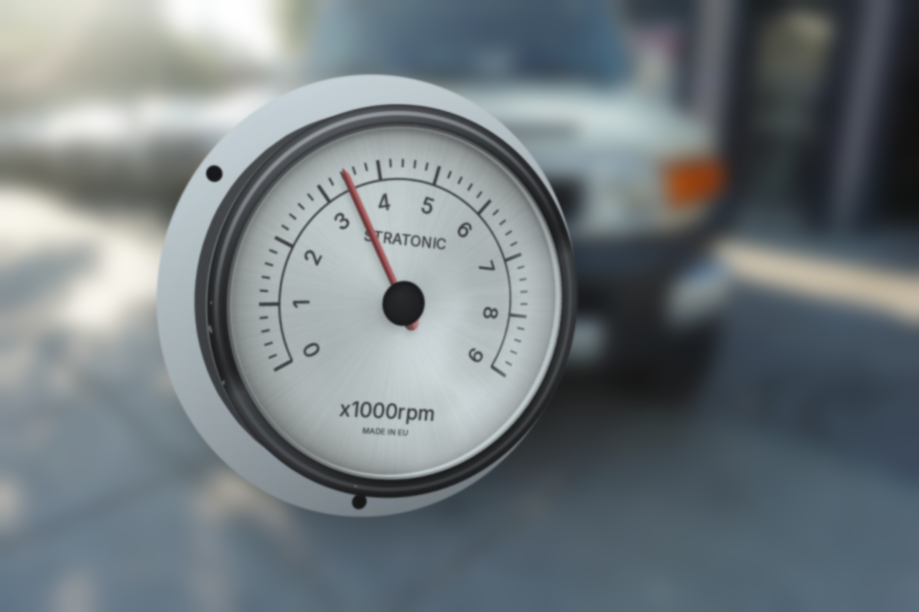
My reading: 3400 rpm
